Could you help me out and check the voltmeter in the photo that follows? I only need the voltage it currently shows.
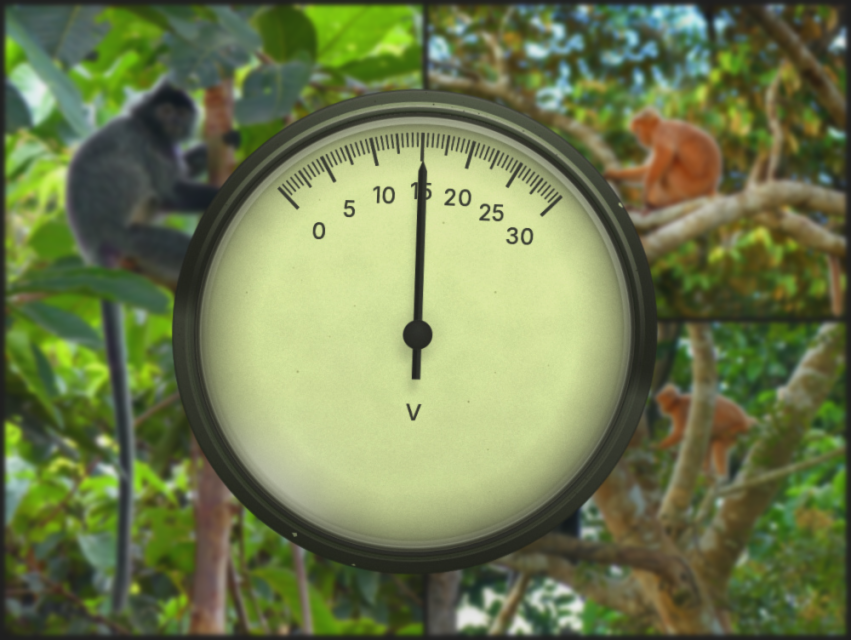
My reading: 15 V
